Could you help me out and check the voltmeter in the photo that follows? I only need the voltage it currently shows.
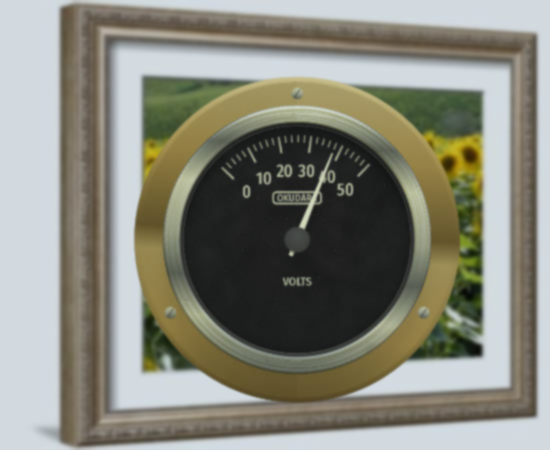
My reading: 38 V
